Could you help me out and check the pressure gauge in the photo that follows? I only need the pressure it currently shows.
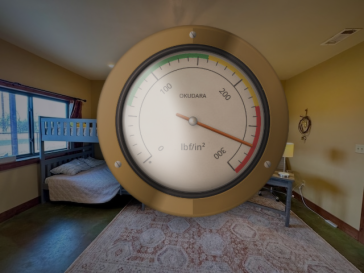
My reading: 270 psi
